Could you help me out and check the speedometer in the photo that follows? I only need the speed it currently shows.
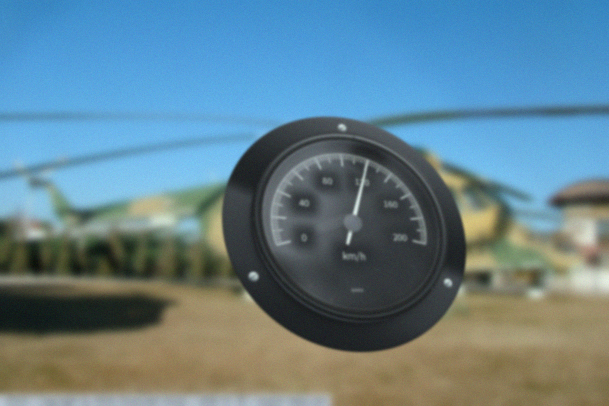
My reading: 120 km/h
